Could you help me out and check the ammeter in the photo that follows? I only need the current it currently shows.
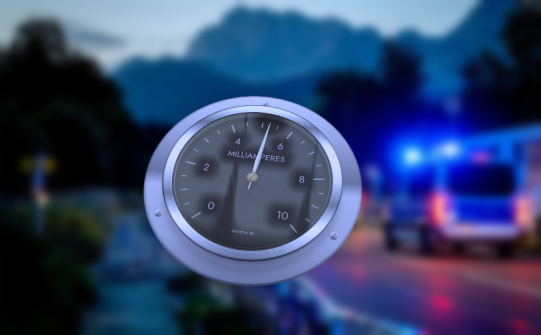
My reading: 5.25 mA
